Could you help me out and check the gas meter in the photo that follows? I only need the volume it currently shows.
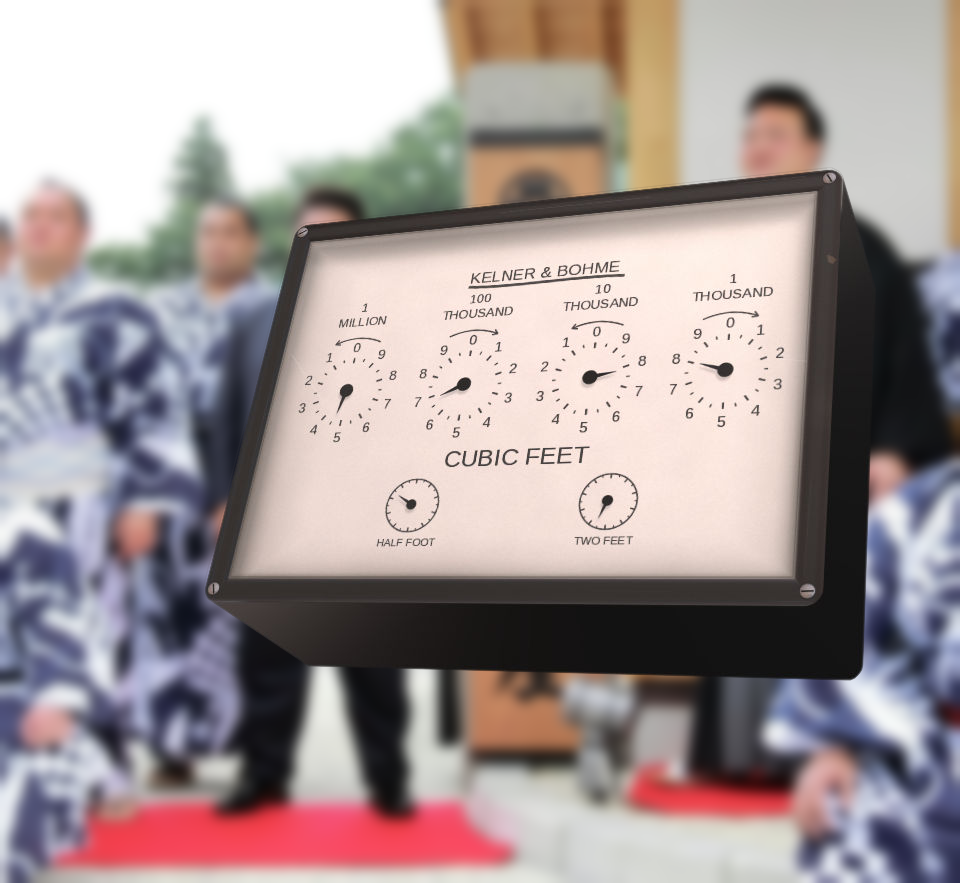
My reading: 467800 ft³
